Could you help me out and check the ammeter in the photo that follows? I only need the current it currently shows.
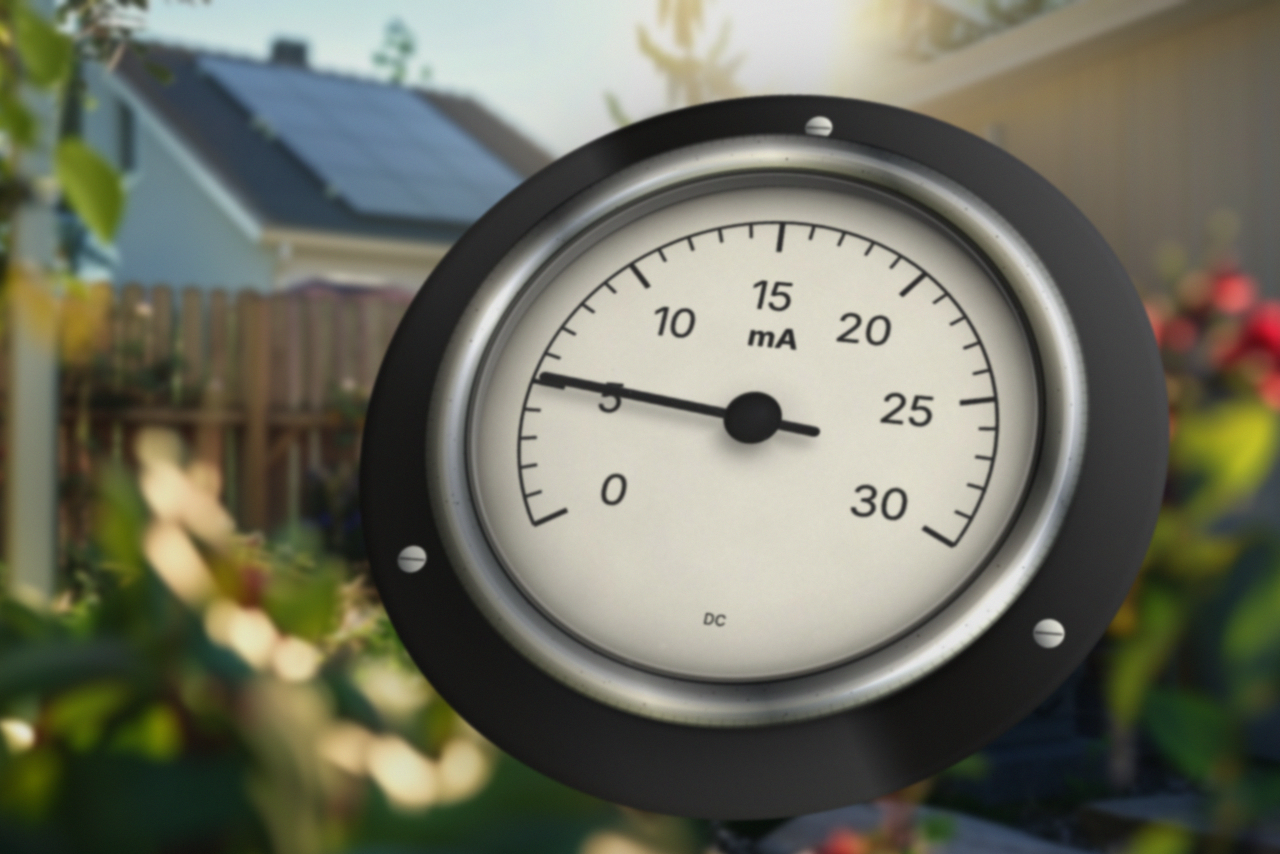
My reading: 5 mA
